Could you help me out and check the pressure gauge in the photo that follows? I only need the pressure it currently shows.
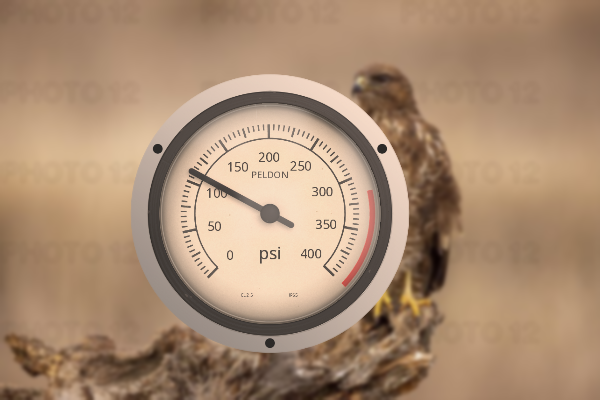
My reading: 110 psi
